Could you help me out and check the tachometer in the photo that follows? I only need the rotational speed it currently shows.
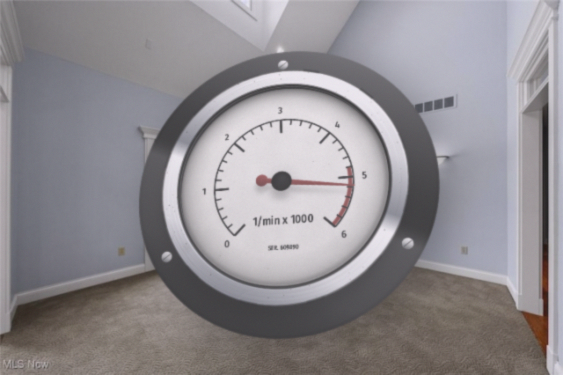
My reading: 5200 rpm
